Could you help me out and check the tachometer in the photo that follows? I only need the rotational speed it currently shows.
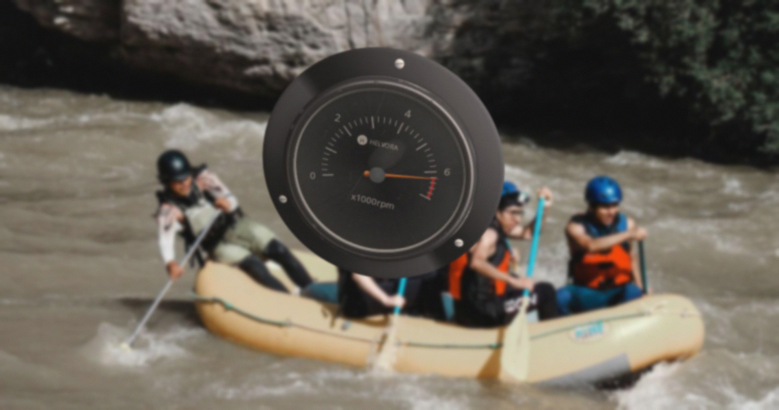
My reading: 6200 rpm
